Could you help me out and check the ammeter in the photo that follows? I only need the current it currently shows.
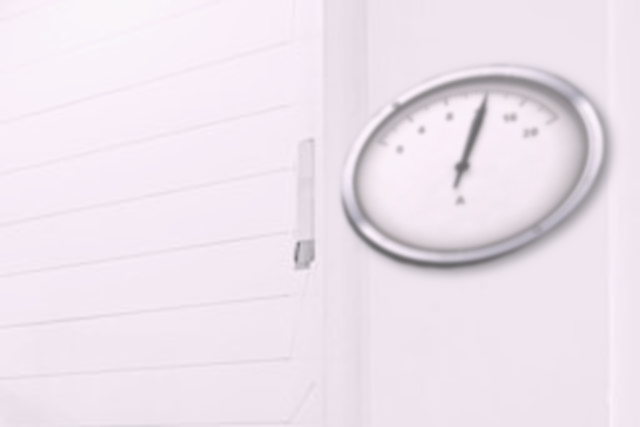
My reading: 12 A
